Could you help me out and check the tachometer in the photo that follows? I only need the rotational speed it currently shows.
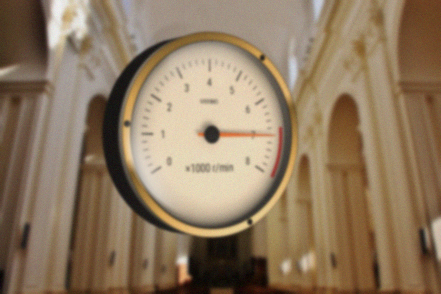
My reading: 7000 rpm
